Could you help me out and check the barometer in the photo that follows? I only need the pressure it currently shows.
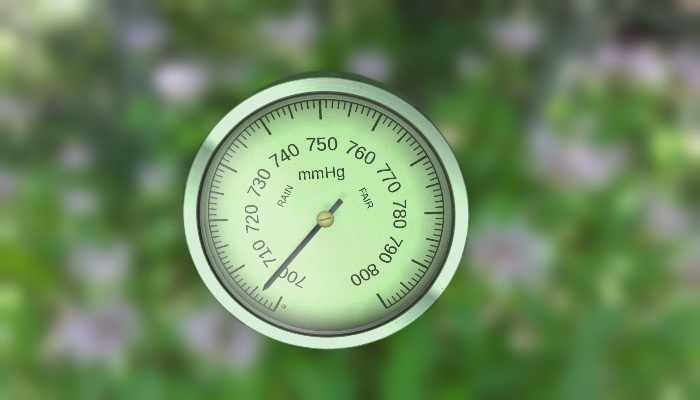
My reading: 704 mmHg
